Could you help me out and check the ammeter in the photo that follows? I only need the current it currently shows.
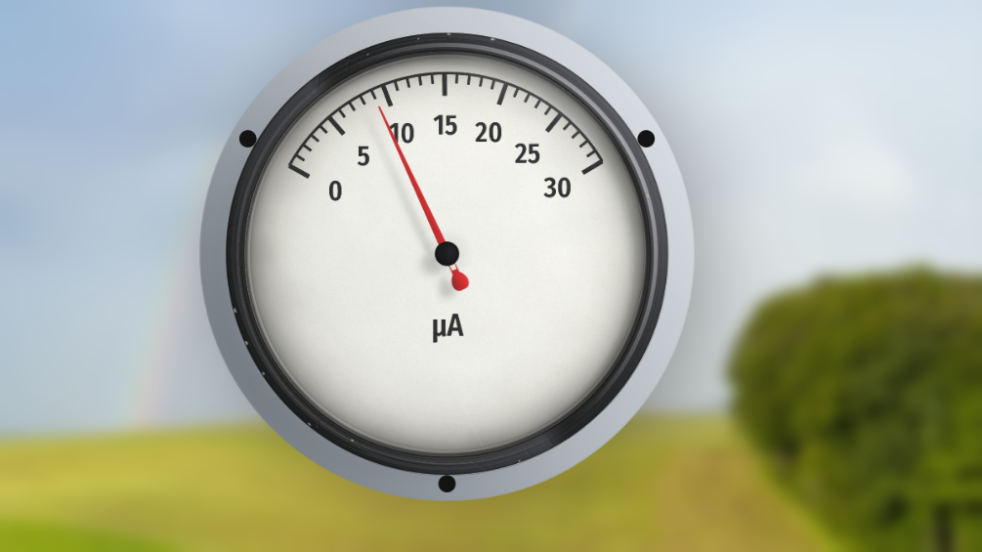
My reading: 9 µA
